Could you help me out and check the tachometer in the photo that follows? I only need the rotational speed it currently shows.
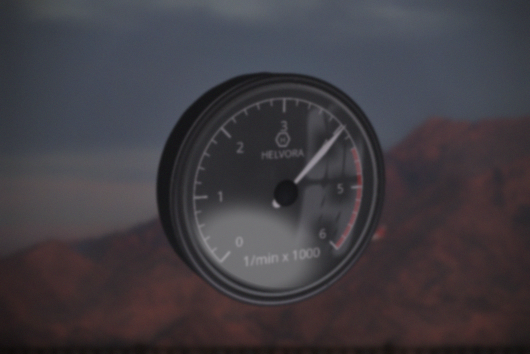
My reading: 4000 rpm
